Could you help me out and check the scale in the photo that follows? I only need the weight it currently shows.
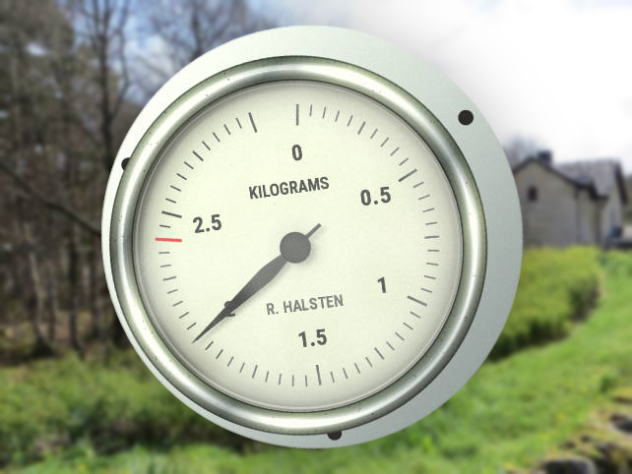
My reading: 2 kg
